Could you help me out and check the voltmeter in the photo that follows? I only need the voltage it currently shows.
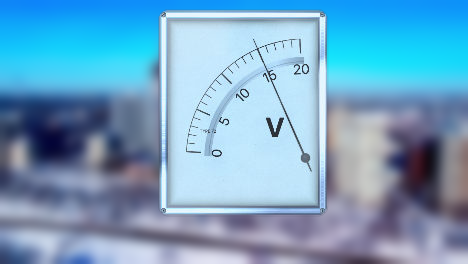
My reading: 15 V
